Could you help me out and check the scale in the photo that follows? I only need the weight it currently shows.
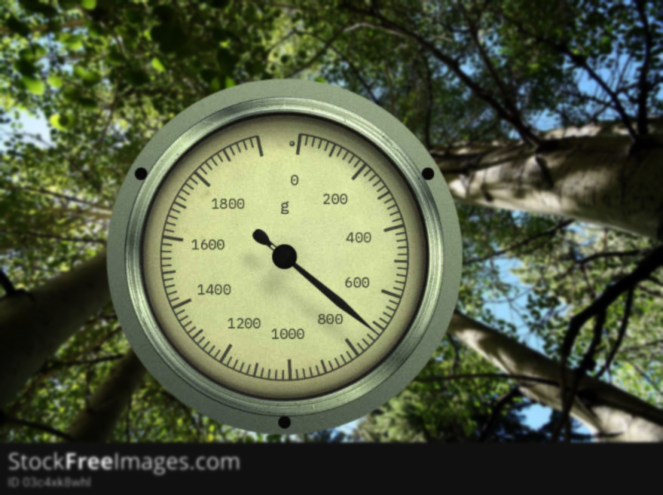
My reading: 720 g
